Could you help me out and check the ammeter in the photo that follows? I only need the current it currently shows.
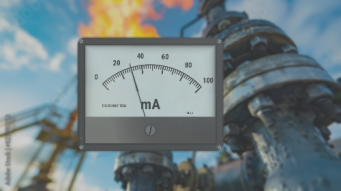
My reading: 30 mA
